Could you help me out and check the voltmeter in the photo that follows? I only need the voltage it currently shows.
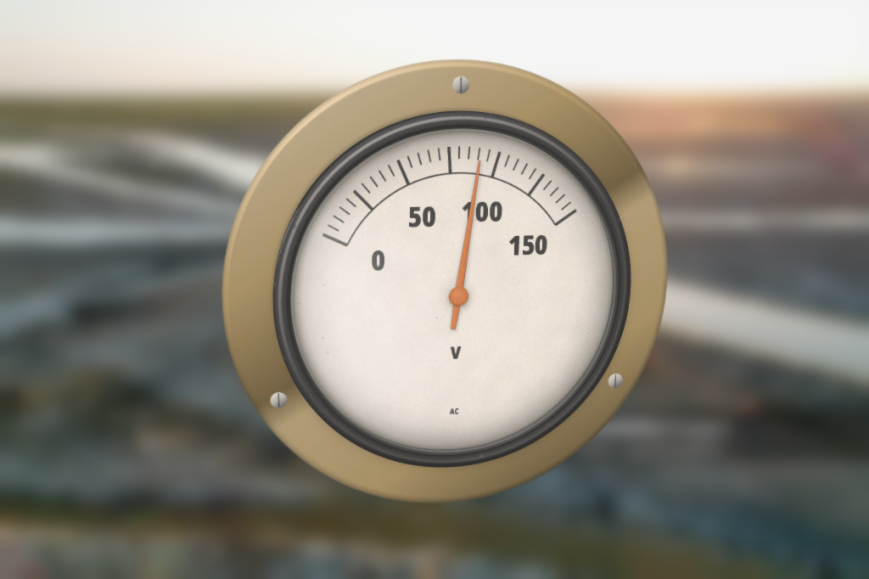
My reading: 90 V
